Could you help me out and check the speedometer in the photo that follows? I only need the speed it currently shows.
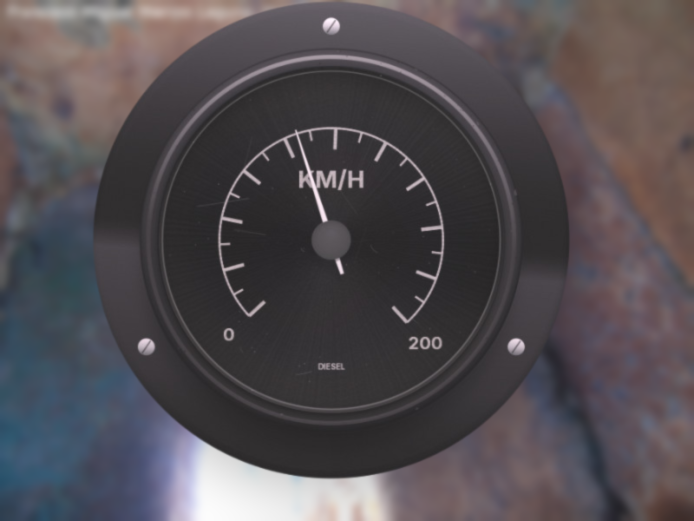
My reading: 85 km/h
